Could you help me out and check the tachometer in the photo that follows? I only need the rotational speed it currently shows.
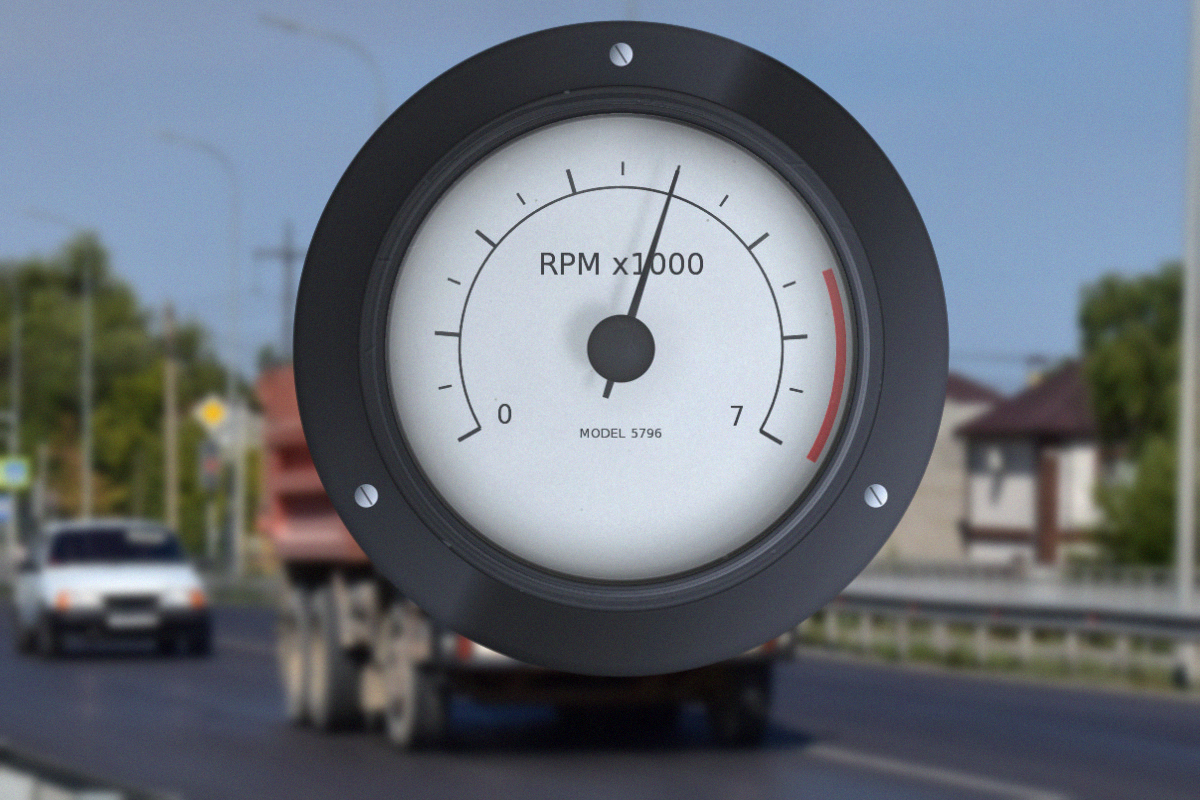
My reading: 4000 rpm
